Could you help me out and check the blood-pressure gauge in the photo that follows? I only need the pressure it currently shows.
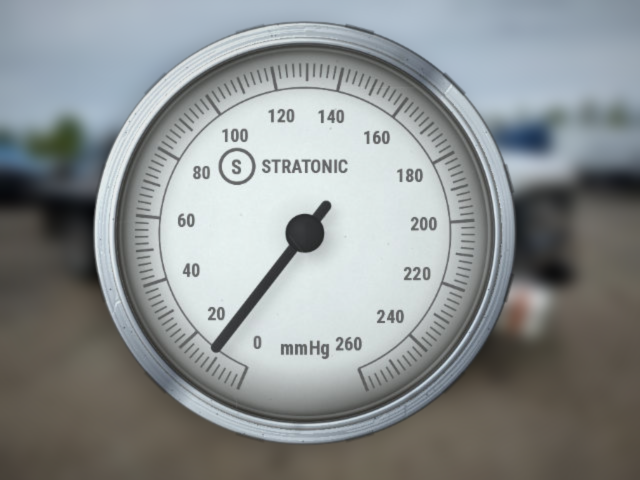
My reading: 12 mmHg
